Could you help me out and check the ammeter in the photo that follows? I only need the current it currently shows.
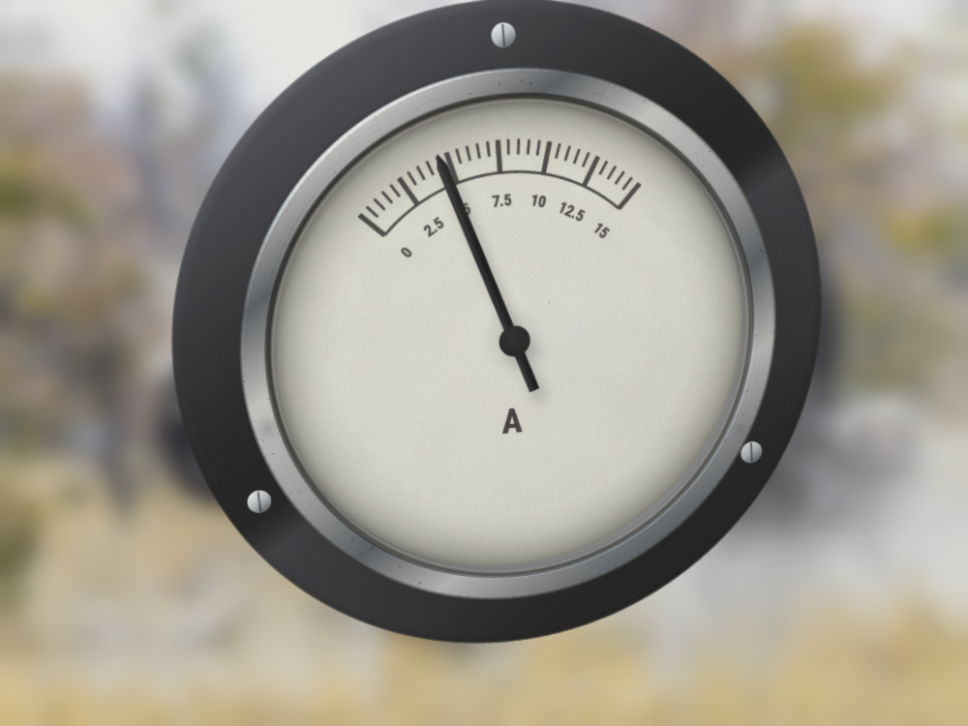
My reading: 4.5 A
